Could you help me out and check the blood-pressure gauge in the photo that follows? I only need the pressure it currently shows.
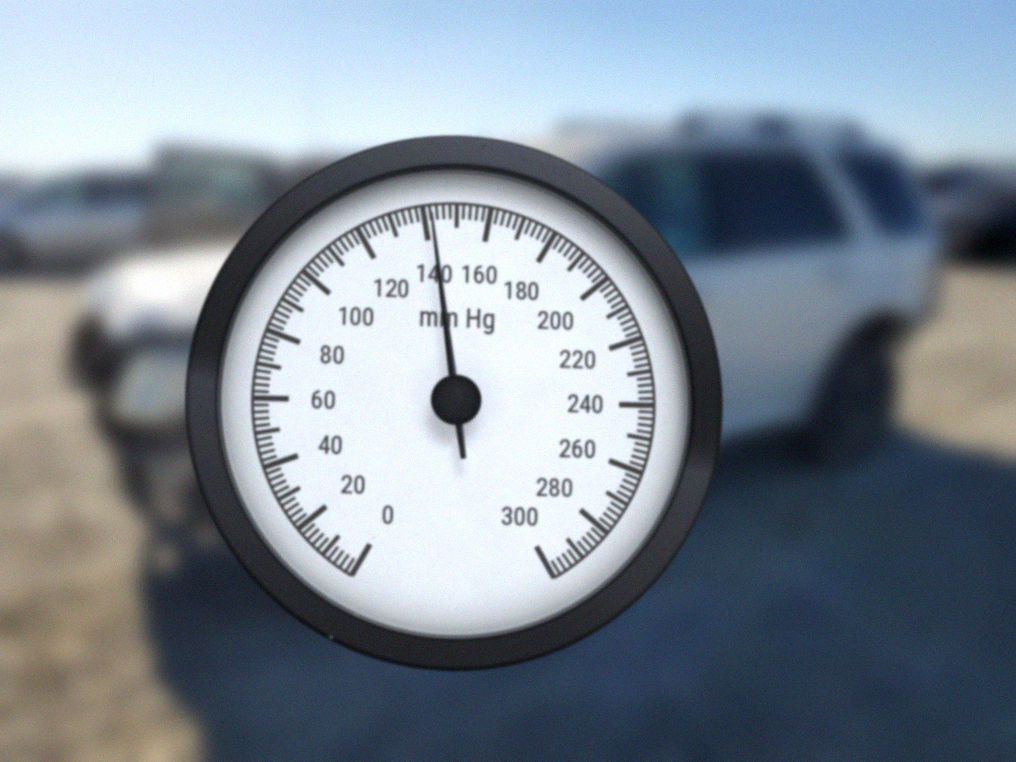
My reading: 142 mmHg
